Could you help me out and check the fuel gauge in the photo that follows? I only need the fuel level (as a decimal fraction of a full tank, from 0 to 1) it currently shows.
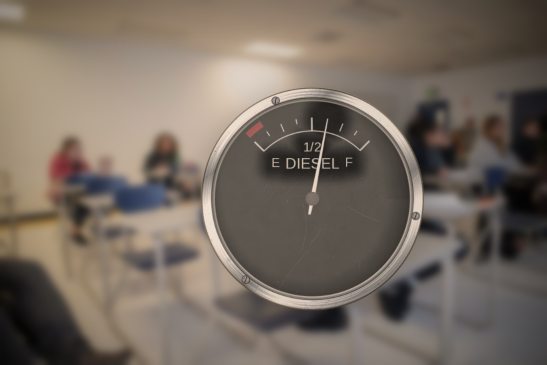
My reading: 0.625
